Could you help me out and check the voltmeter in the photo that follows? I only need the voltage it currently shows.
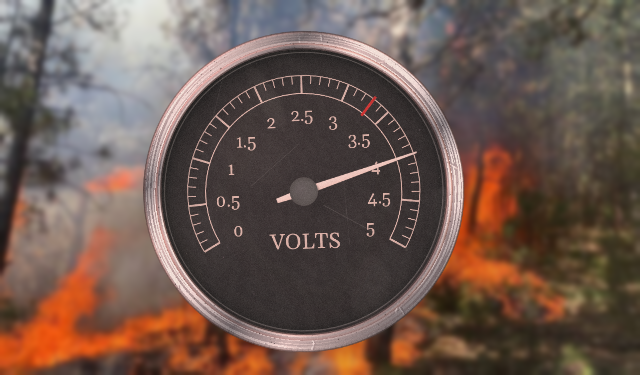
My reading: 4 V
